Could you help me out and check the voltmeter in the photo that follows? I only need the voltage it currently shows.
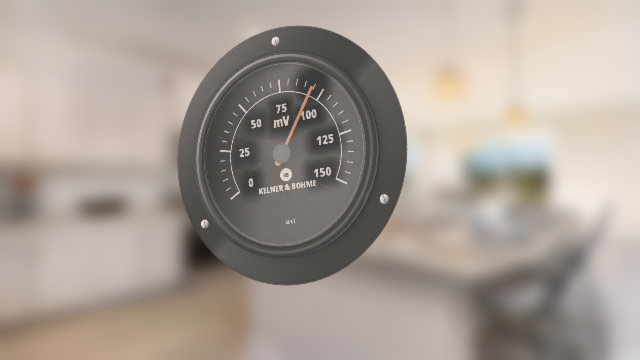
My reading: 95 mV
